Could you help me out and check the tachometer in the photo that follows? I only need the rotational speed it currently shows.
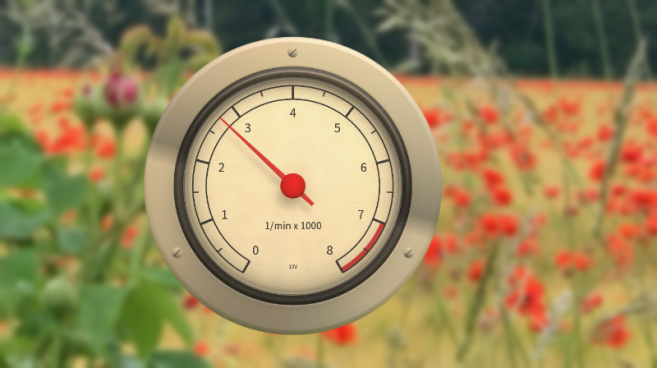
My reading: 2750 rpm
